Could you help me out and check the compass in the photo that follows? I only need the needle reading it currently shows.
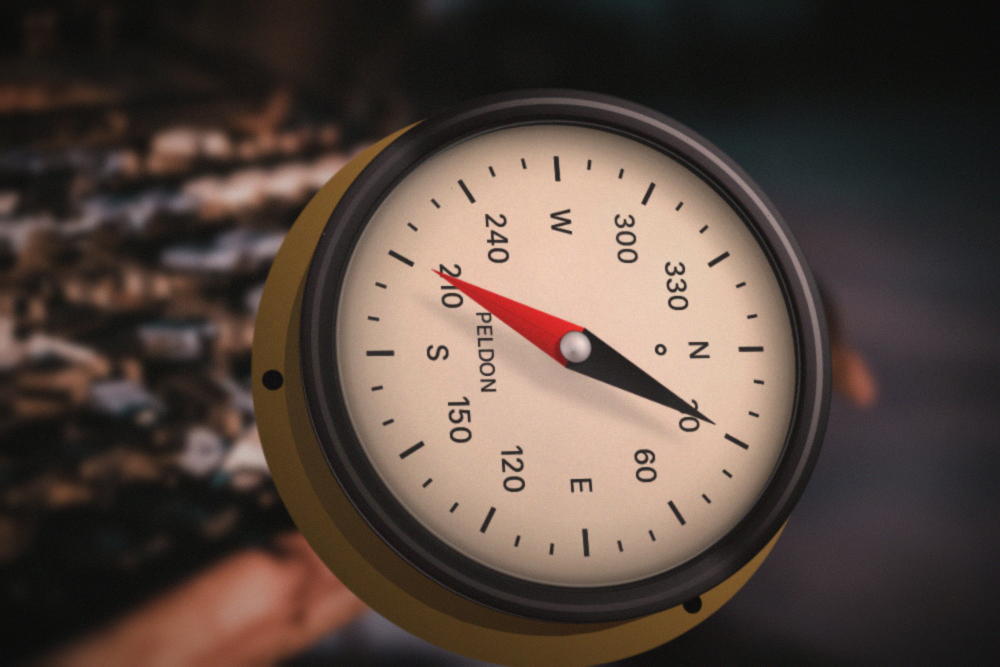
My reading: 210 °
